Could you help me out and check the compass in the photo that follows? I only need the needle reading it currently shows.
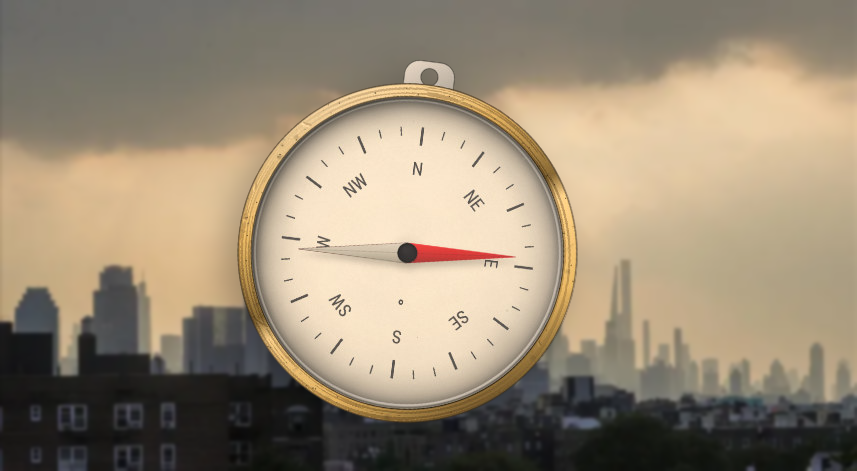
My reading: 85 °
